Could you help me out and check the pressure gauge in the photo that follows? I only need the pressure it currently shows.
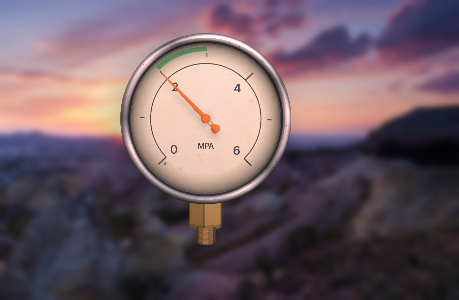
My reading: 2 MPa
